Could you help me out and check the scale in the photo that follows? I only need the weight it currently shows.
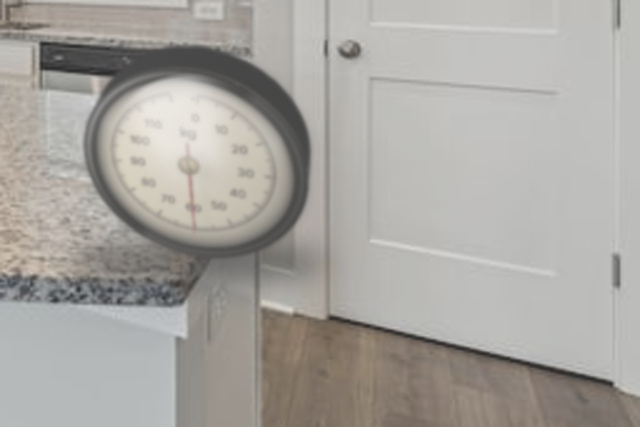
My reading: 60 kg
